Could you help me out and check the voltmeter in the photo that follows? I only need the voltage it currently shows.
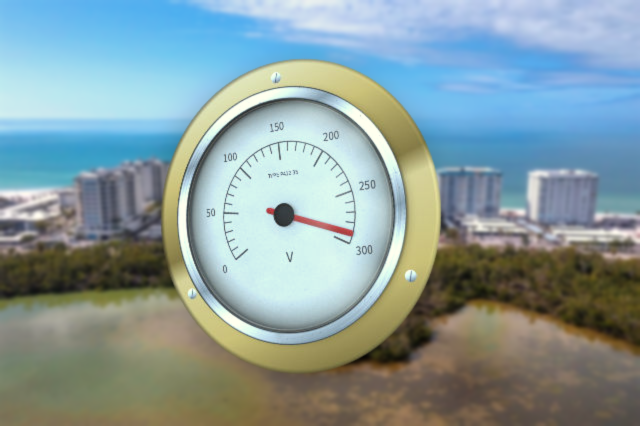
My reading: 290 V
